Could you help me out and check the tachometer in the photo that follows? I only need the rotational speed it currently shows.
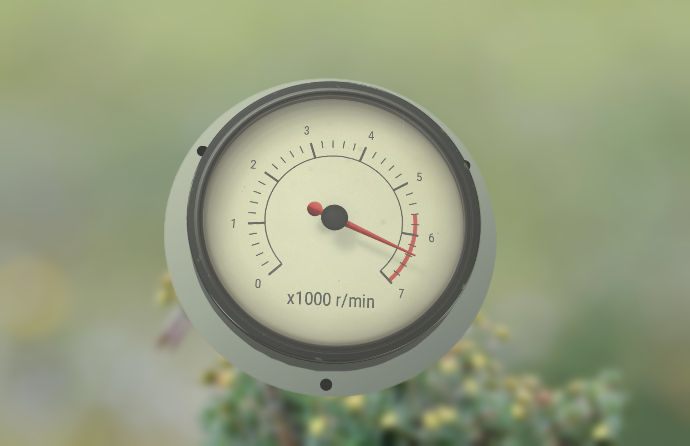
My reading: 6400 rpm
